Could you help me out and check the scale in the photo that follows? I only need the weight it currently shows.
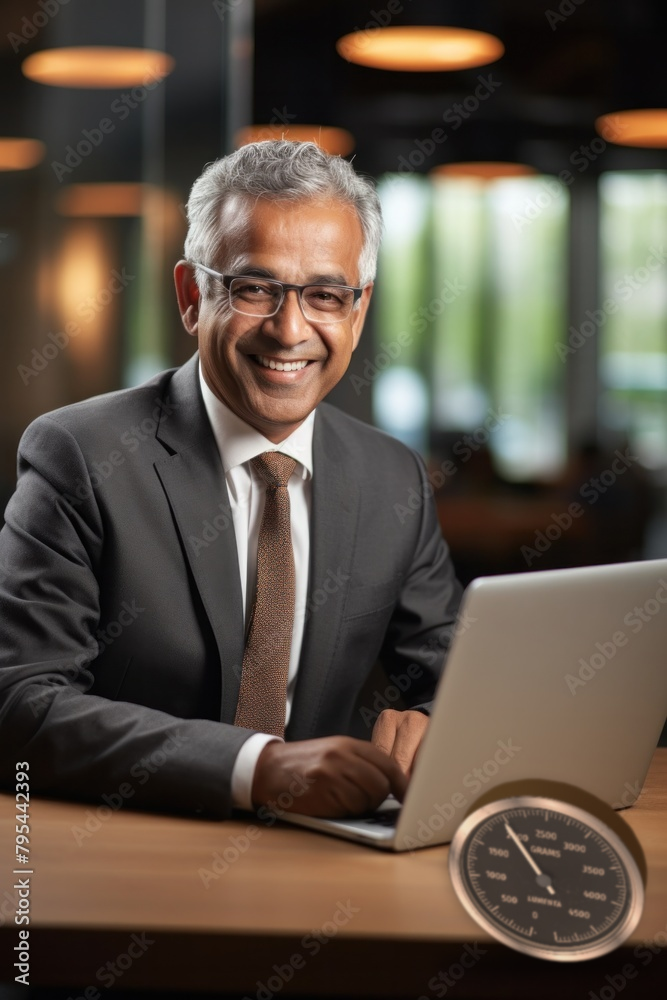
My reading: 2000 g
